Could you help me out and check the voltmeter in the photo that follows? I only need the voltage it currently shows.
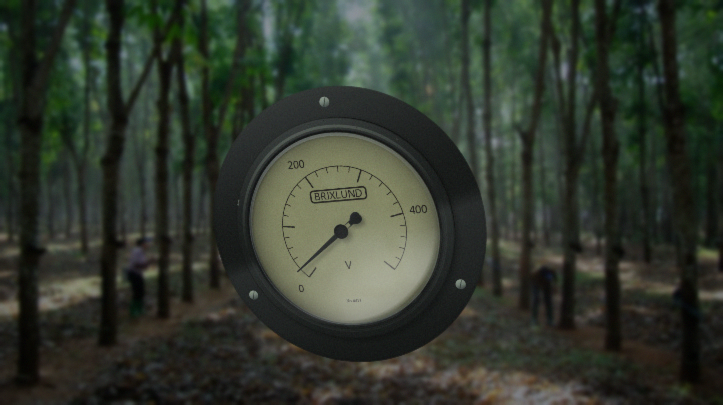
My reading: 20 V
